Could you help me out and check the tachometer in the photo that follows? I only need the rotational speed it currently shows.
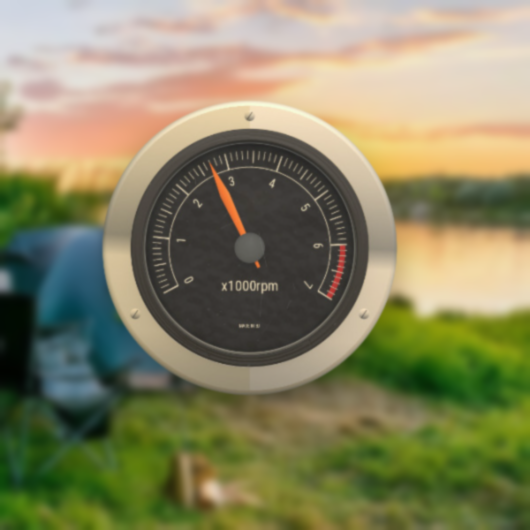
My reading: 2700 rpm
